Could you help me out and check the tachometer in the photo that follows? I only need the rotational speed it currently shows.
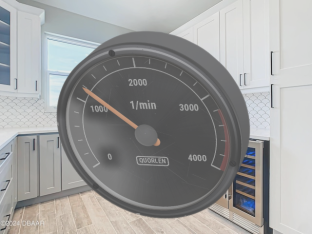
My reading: 1200 rpm
